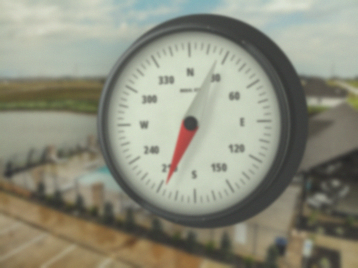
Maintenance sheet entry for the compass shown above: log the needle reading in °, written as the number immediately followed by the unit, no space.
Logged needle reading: 205°
